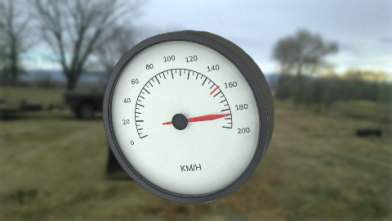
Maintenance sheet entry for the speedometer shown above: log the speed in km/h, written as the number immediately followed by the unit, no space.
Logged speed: 185km/h
